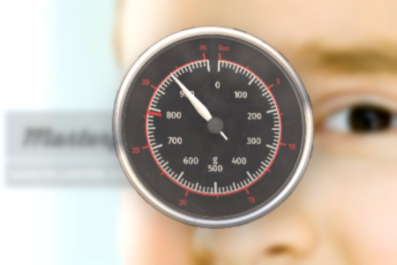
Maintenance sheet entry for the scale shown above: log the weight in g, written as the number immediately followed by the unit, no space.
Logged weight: 900g
